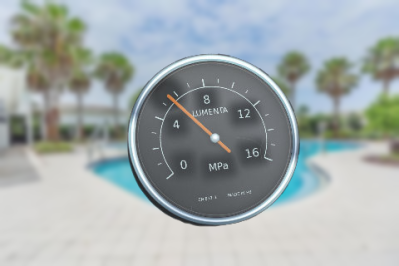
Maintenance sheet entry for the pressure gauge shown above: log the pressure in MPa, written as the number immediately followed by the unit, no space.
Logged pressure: 5.5MPa
